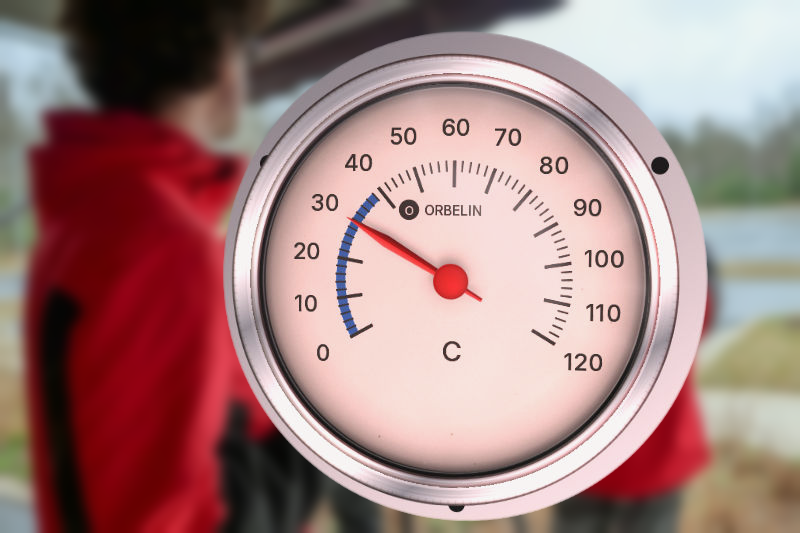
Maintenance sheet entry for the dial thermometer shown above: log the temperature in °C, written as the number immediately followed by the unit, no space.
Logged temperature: 30°C
